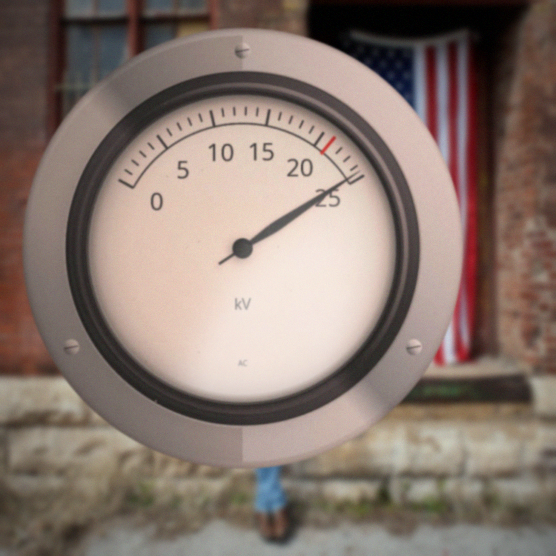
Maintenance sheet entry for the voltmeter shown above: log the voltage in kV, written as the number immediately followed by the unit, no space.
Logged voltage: 24.5kV
